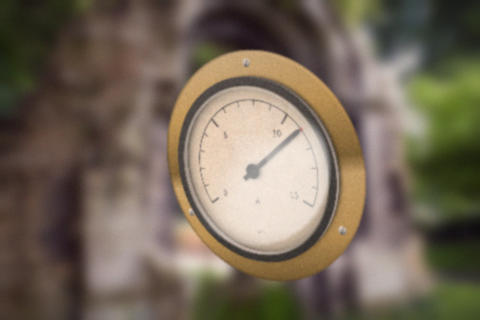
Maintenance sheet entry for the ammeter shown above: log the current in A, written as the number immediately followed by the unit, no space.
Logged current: 11A
